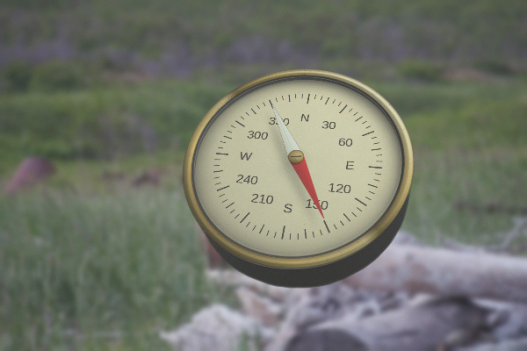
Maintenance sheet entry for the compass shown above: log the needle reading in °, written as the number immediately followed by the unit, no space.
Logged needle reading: 150°
